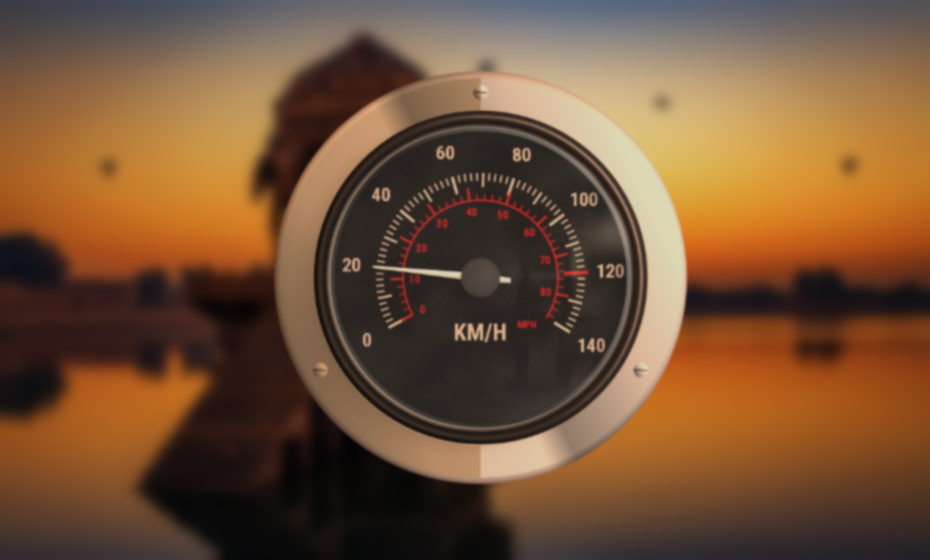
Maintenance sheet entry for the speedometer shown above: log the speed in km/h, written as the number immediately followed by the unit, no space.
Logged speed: 20km/h
